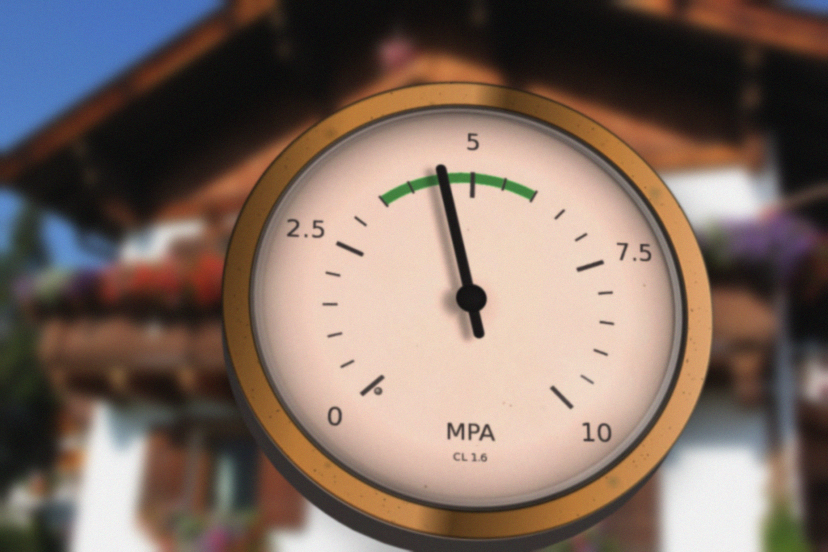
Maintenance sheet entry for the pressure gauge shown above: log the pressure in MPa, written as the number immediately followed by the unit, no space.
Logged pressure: 4.5MPa
